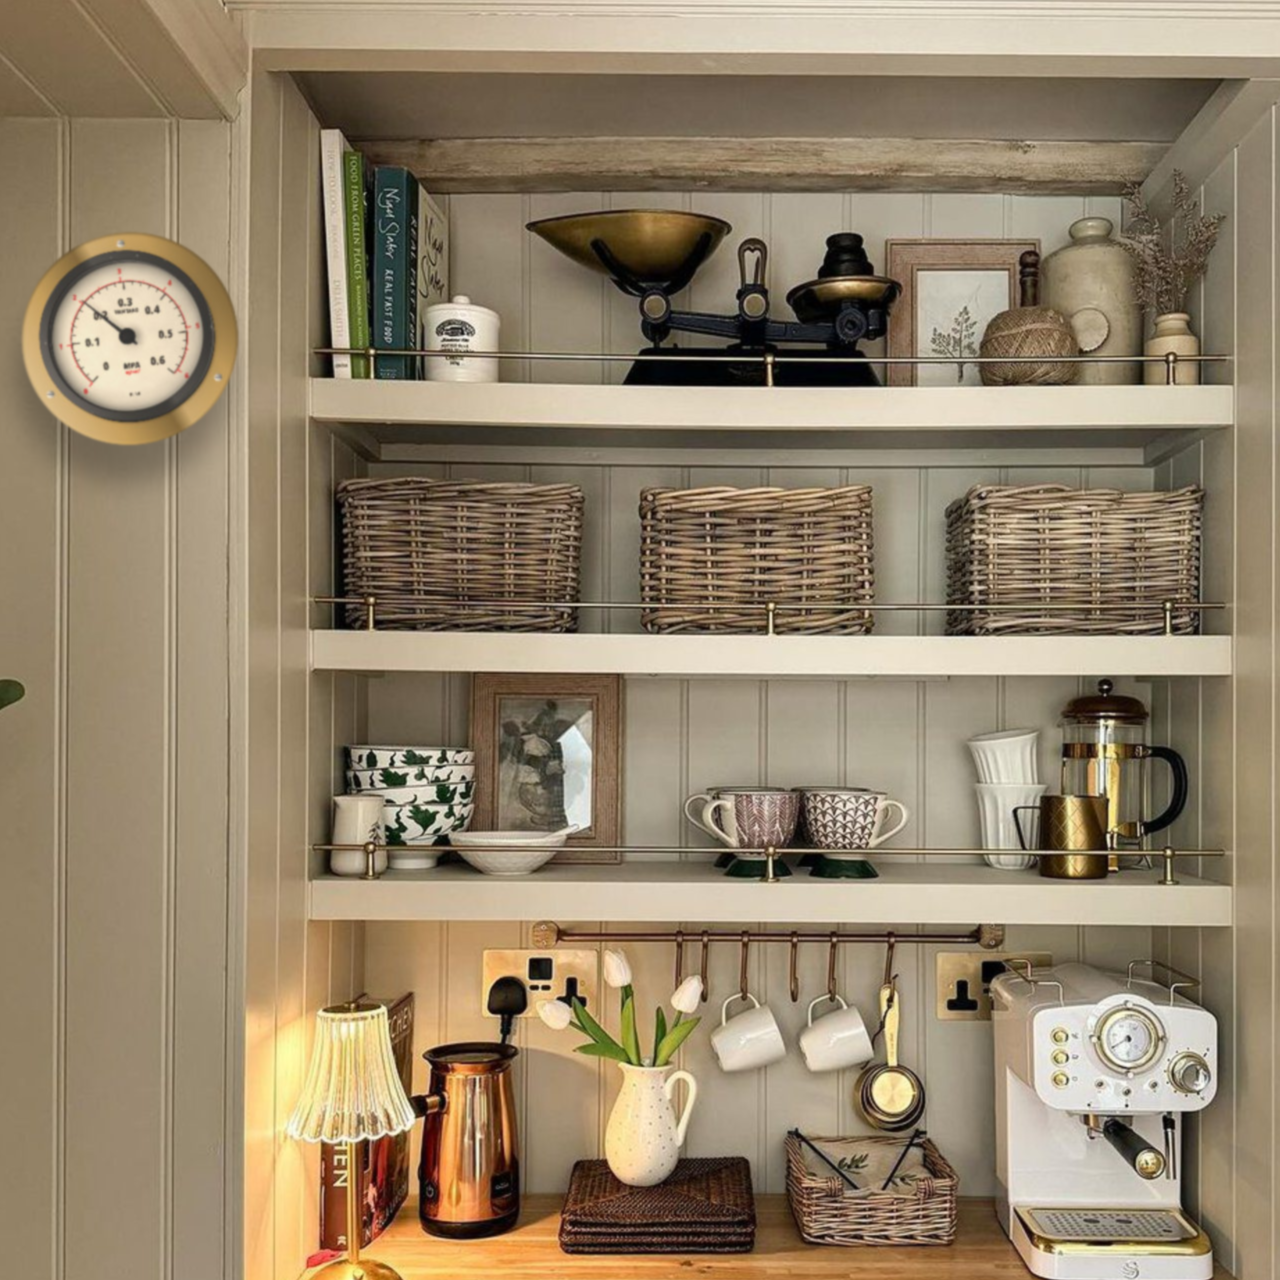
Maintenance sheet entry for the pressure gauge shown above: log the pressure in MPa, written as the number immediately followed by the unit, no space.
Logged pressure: 0.2MPa
